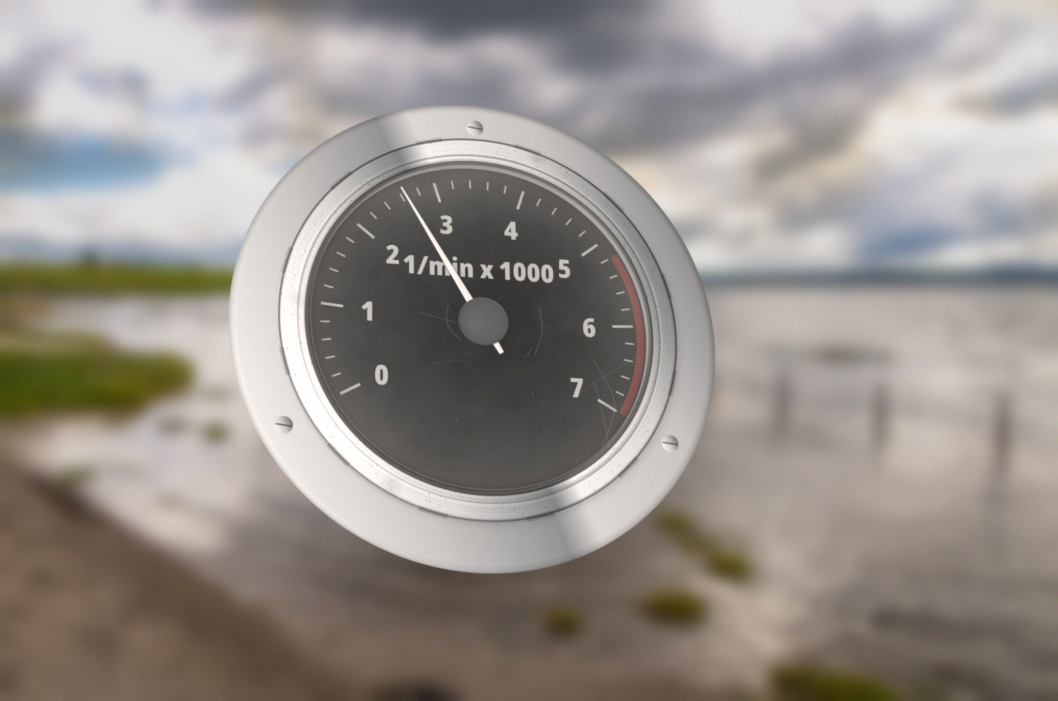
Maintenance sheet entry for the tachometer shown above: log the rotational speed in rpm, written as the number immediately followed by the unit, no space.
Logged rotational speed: 2600rpm
